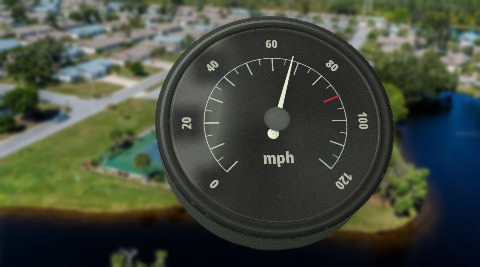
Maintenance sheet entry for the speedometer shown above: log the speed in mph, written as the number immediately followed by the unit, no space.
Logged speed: 67.5mph
